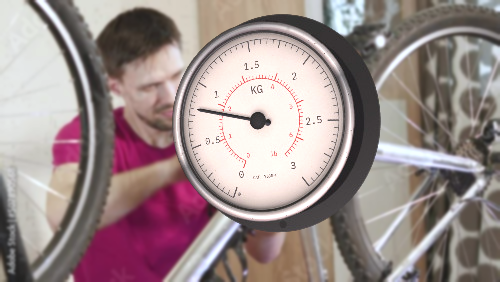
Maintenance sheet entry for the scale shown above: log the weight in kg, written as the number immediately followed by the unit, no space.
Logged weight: 0.8kg
